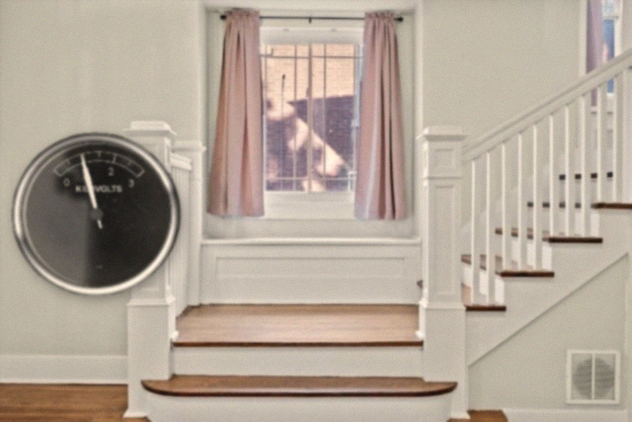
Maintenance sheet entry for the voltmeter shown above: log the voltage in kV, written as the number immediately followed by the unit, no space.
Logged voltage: 1kV
